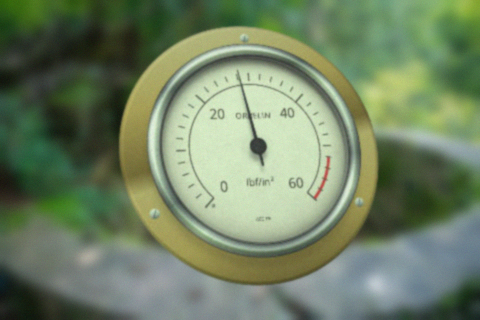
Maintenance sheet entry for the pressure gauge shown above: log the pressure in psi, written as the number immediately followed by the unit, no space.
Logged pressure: 28psi
